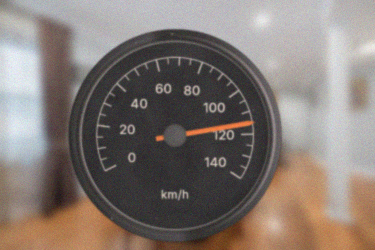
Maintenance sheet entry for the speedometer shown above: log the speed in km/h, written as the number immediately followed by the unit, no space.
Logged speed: 115km/h
